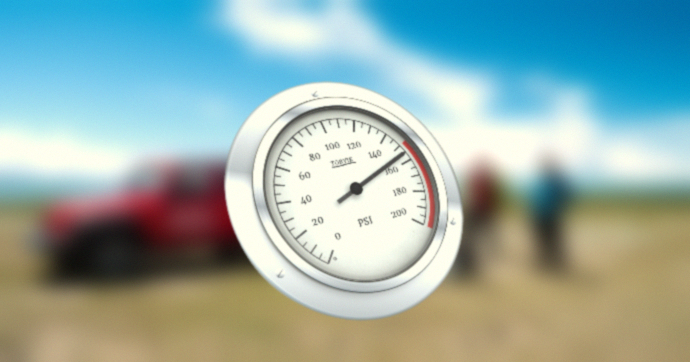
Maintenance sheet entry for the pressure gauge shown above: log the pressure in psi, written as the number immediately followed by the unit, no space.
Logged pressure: 155psi
